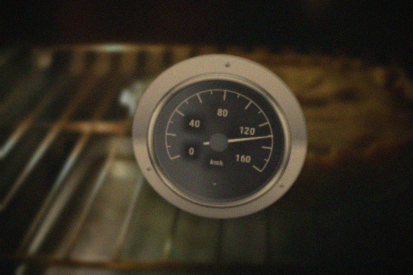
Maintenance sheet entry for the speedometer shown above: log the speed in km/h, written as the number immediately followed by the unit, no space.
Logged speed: 130km/h
